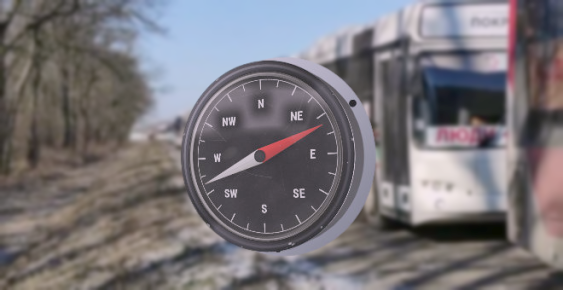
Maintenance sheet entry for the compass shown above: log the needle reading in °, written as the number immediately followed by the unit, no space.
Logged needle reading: 67.5°
